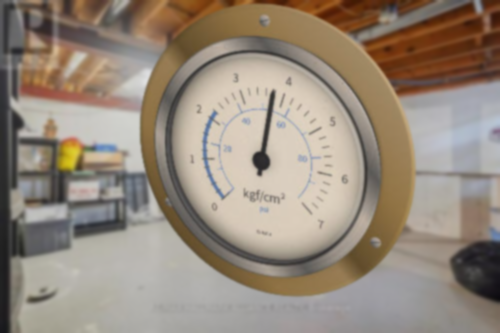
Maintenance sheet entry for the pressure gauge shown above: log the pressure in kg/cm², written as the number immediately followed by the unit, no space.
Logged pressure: 3.8kg/cm²
